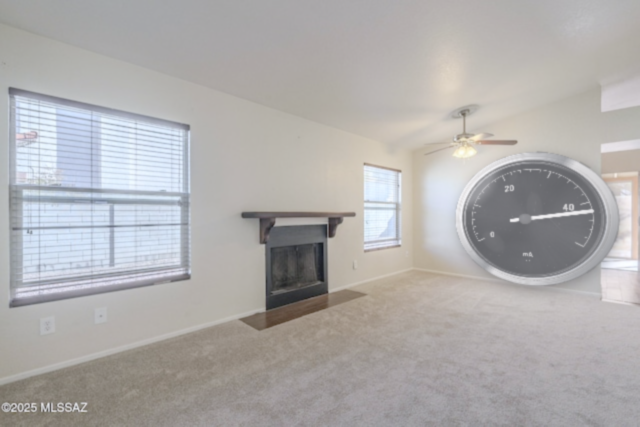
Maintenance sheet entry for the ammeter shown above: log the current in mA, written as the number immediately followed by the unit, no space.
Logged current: 42mA
